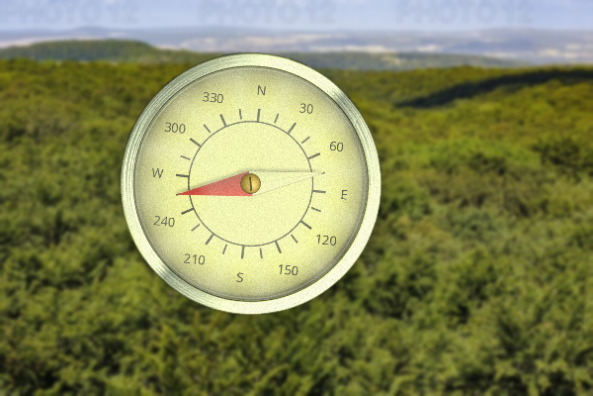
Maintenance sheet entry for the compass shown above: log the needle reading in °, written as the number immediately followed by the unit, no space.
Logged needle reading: 255°
